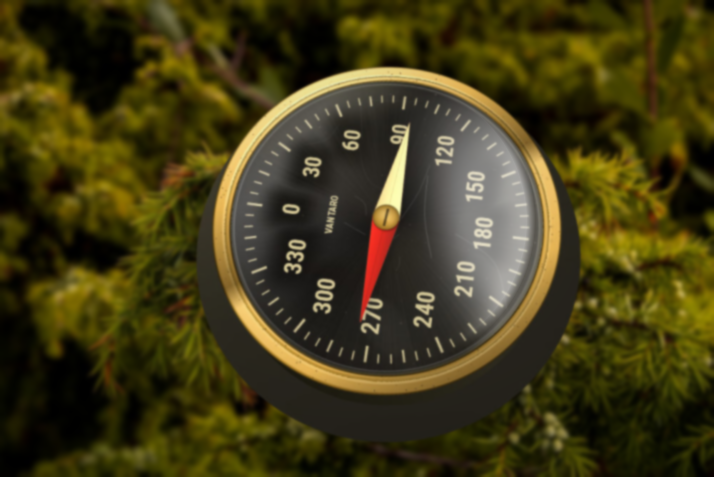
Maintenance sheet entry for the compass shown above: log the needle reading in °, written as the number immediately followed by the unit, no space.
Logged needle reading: 275°
